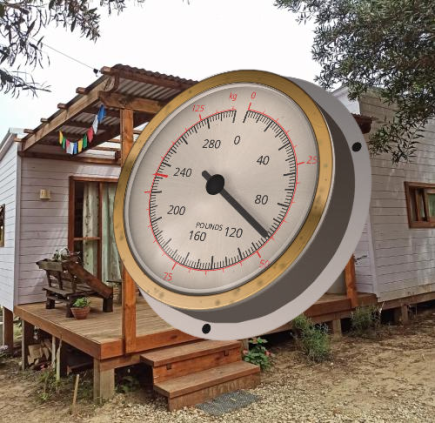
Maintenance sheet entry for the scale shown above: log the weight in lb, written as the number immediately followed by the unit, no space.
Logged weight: 100lb
